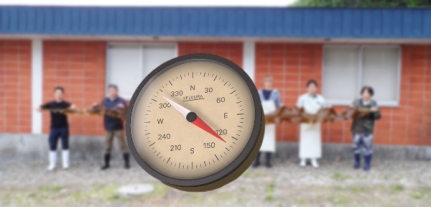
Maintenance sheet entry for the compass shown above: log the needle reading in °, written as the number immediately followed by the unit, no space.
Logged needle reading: 130°
